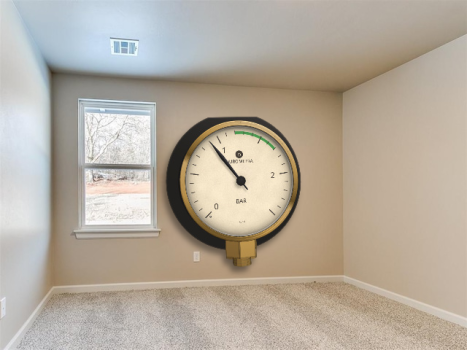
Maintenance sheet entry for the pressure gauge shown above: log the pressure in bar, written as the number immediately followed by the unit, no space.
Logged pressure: 0.9bar
